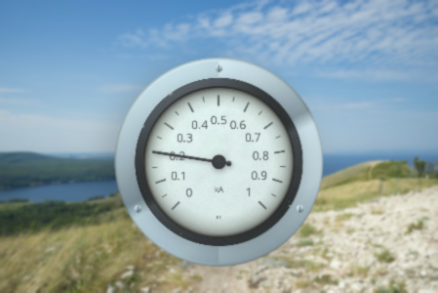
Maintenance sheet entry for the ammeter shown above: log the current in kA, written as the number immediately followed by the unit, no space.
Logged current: 0.2kA
